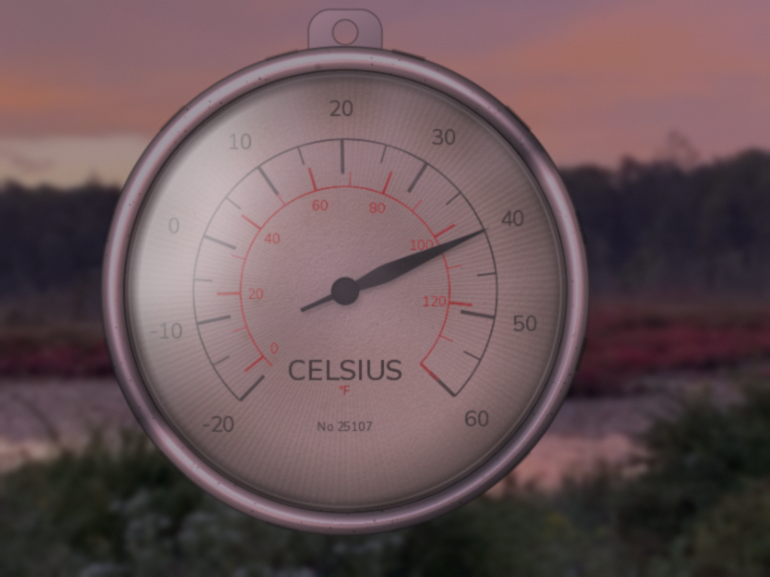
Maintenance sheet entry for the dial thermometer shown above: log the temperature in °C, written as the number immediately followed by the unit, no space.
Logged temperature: 40°C
